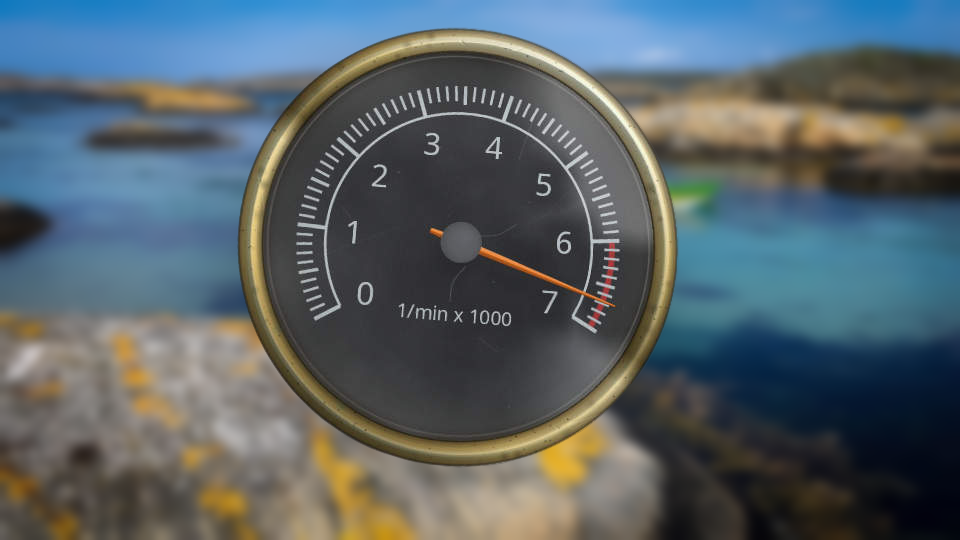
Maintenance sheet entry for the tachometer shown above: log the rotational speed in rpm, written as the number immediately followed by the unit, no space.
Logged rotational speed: 6700rpm
